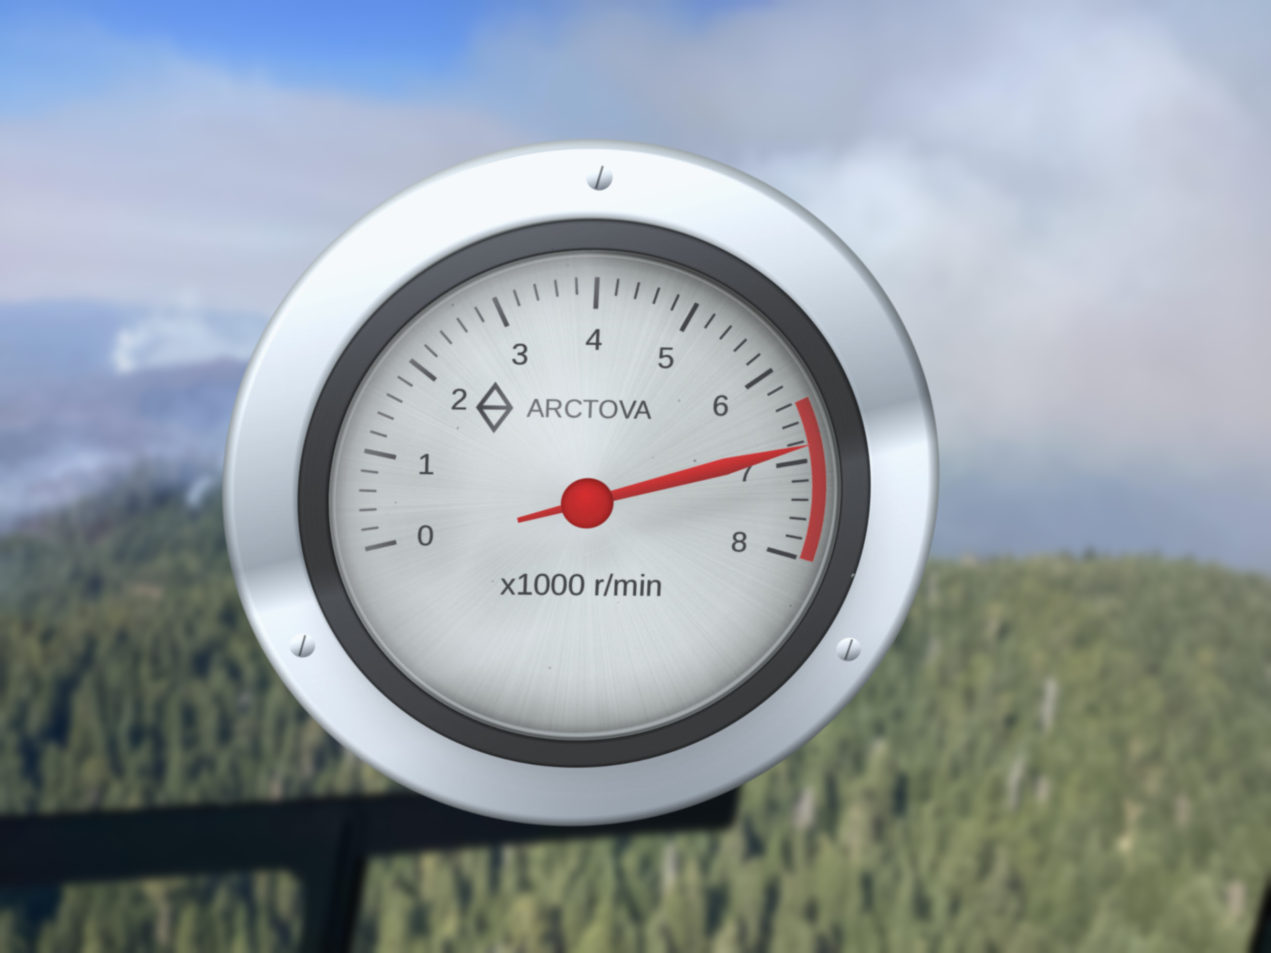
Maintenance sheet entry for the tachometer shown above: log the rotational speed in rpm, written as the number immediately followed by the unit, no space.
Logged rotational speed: 6800rpm
